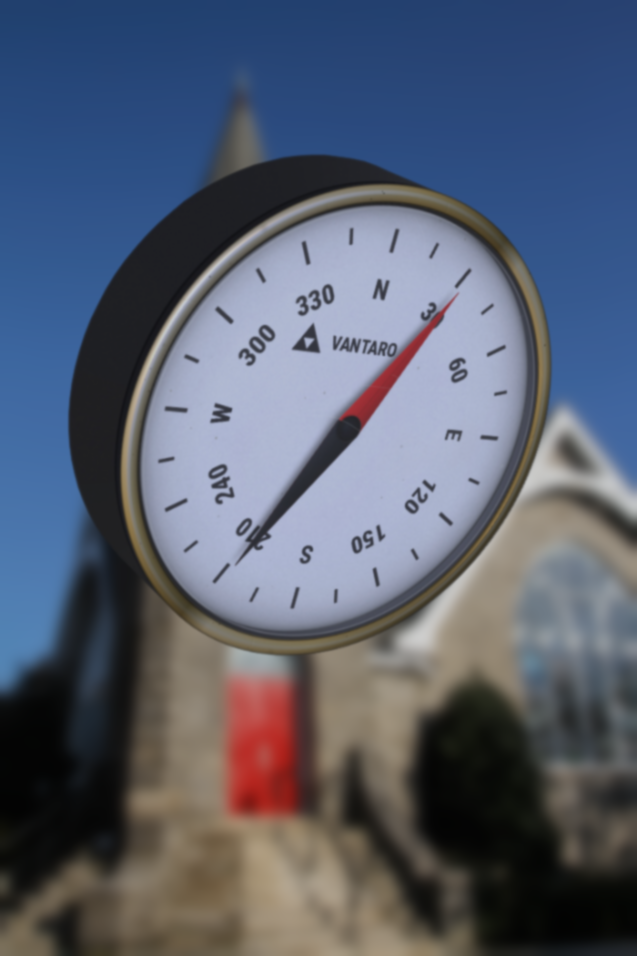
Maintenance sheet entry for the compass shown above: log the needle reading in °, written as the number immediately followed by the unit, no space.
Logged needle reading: 30°
